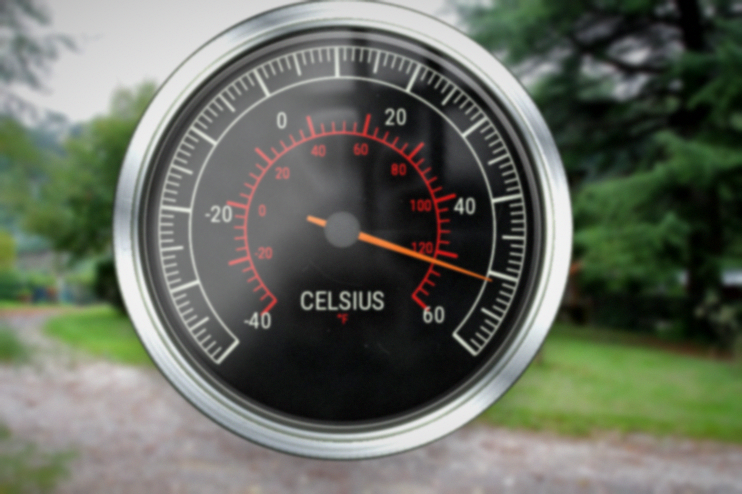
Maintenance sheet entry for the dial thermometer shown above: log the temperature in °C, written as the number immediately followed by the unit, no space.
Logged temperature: 51°C
